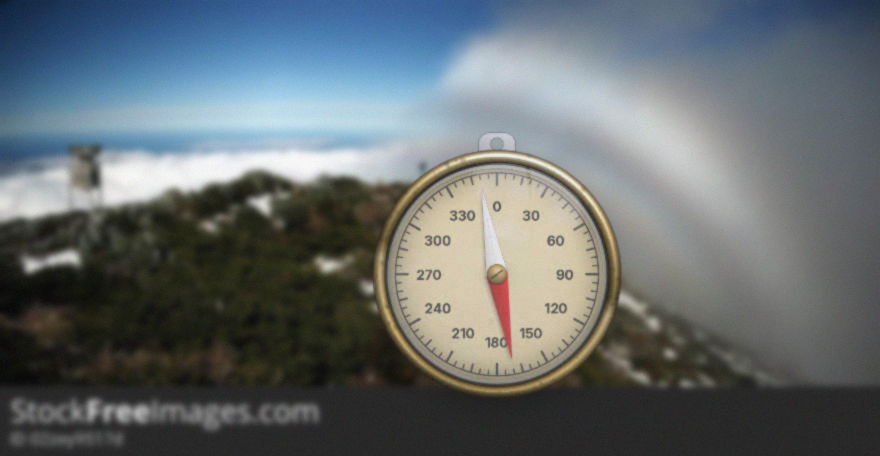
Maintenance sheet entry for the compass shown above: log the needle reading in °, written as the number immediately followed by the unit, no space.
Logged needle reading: 170°
